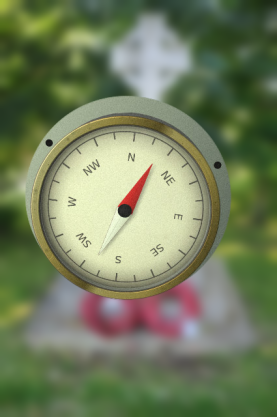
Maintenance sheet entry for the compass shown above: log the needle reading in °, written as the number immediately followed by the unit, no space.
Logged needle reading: 22.5°
